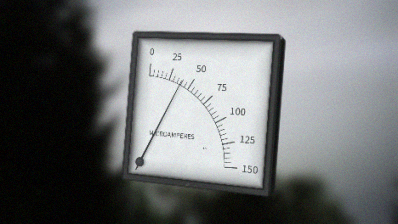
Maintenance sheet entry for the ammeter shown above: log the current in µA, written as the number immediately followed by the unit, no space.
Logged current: 40µA
